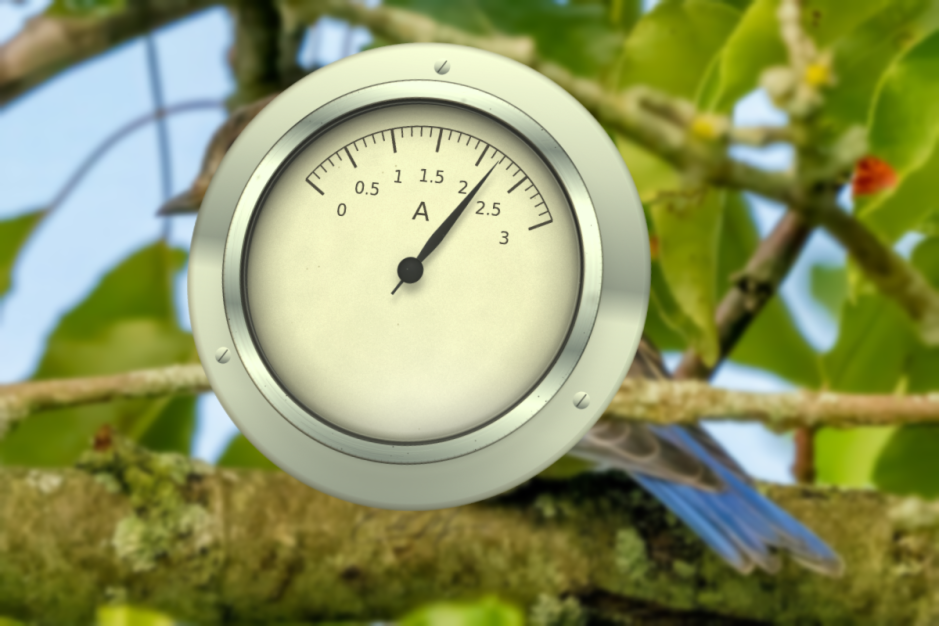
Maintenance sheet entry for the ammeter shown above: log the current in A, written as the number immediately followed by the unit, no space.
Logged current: 2.2A
